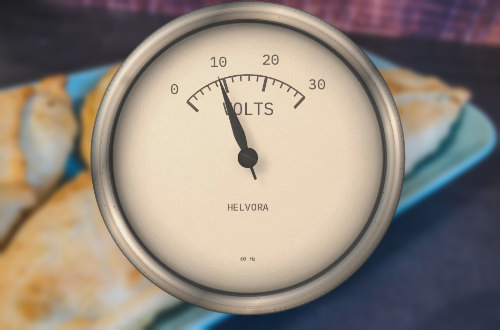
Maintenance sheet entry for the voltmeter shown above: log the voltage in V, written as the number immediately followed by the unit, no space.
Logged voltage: 9V
